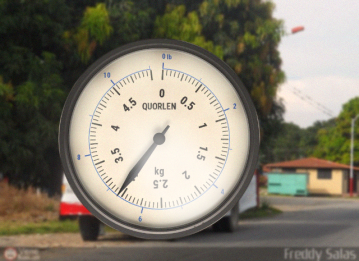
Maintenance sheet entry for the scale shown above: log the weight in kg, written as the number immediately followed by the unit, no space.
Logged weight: 3.05kg
